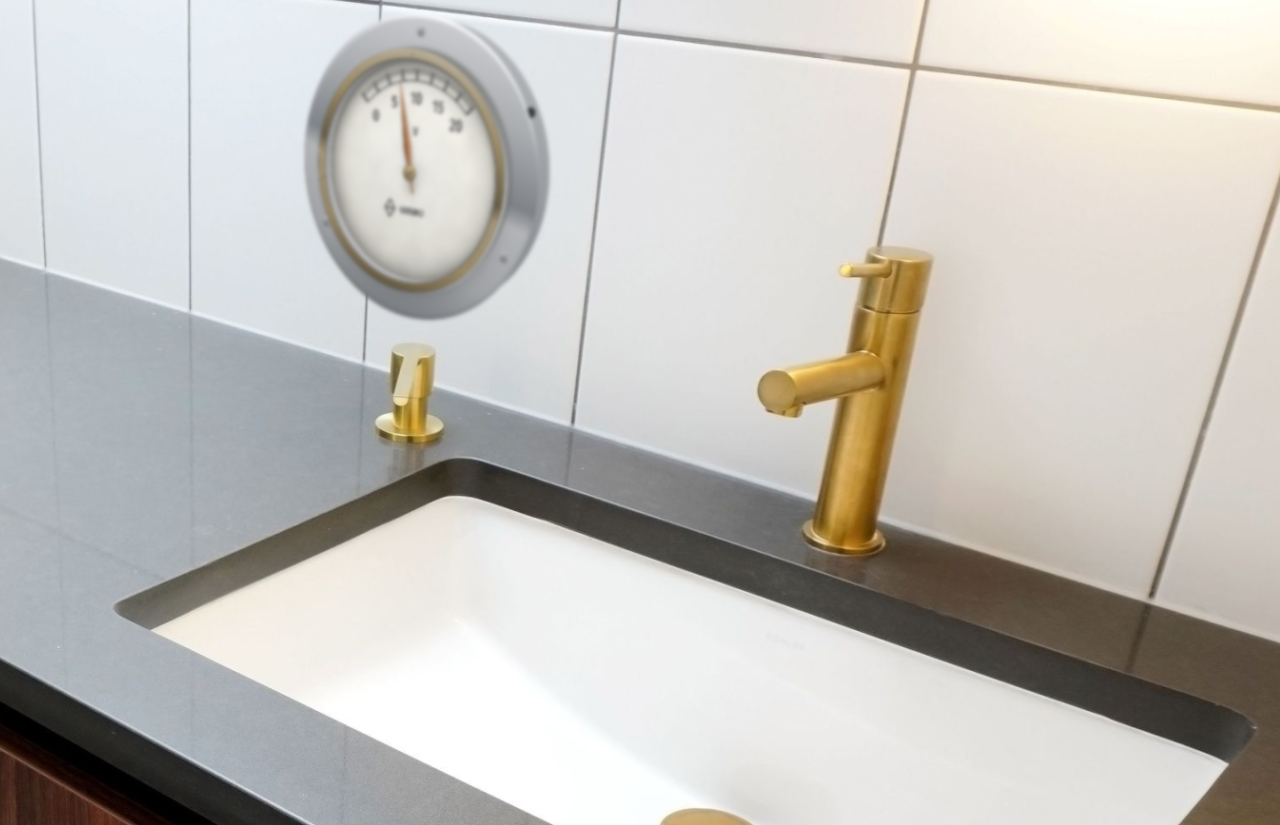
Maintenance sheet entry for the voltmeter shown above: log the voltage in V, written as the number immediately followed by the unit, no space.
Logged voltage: 7.5V
